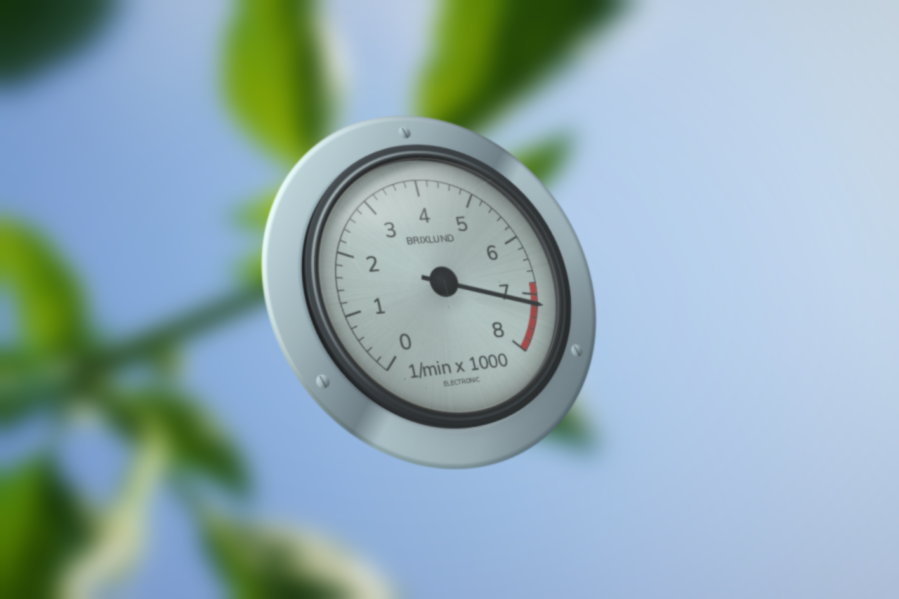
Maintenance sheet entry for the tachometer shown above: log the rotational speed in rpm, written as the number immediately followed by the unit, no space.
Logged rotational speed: 7200rpm
